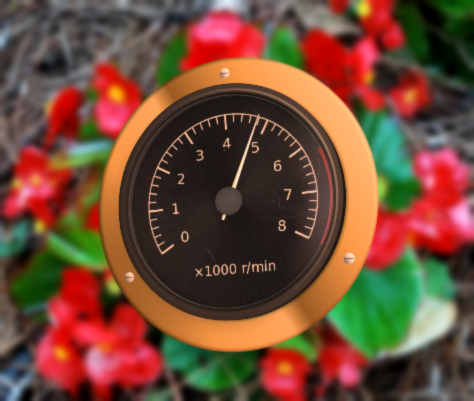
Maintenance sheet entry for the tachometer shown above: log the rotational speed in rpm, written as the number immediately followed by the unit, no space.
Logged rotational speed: 4800rpm
